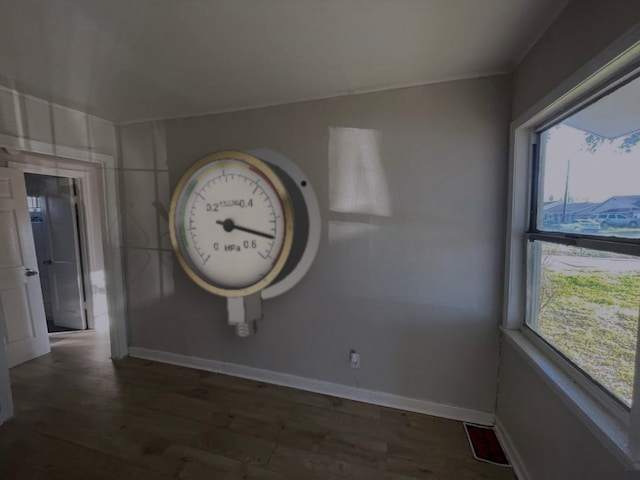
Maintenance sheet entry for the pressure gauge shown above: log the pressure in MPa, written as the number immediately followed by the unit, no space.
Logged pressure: 0.54MPa
